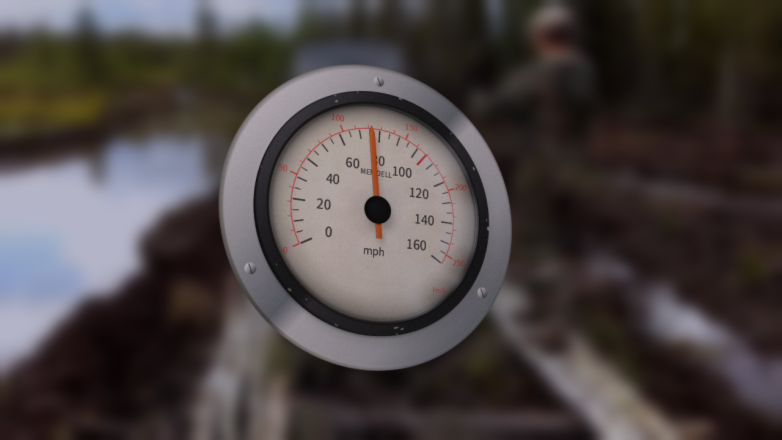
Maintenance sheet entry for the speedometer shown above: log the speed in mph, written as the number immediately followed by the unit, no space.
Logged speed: 75mph
